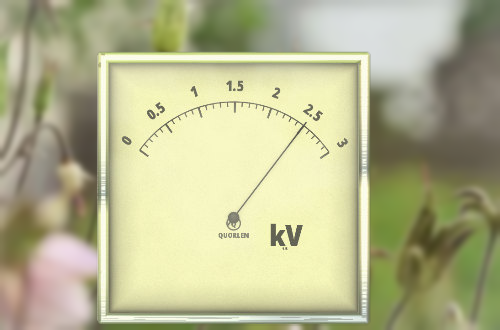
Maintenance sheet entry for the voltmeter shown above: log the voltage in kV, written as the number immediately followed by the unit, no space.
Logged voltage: 2.5kV
